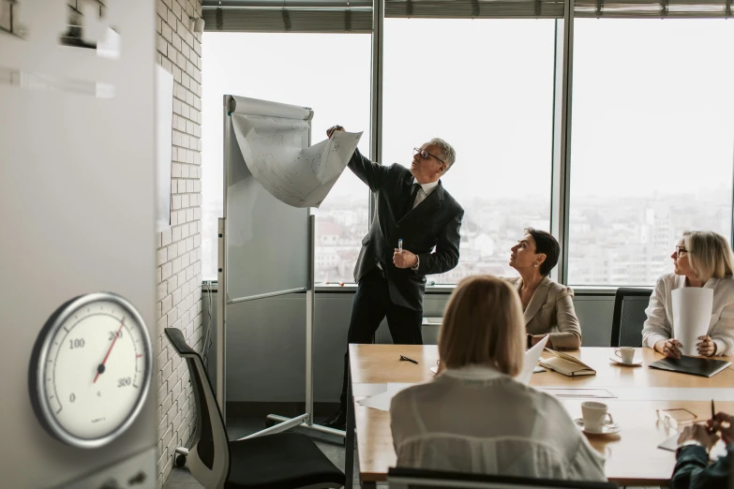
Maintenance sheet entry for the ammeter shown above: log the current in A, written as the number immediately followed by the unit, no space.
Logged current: 200A
